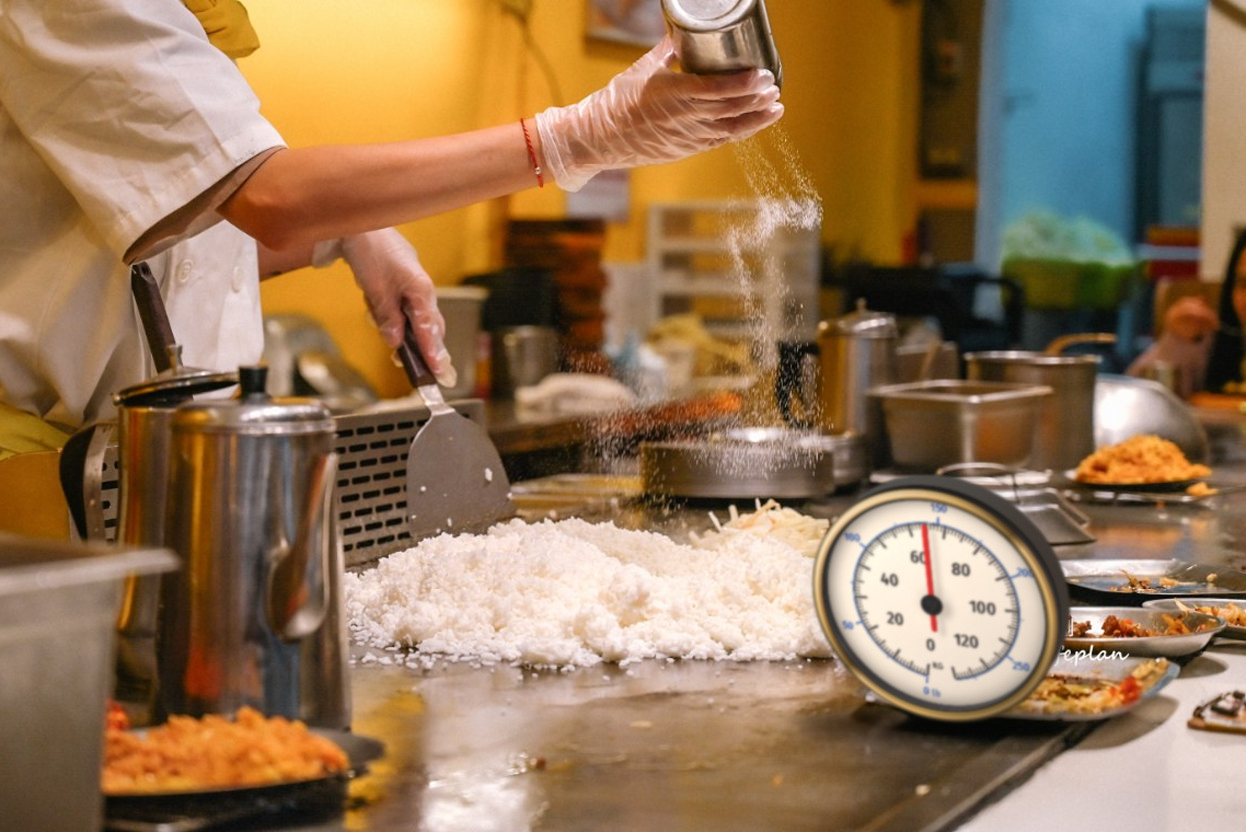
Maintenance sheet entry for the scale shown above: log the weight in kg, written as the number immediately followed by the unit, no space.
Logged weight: 65kg
